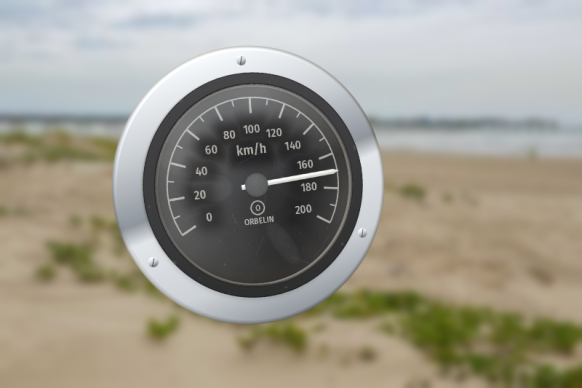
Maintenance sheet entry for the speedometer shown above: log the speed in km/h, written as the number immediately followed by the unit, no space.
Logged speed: 170km/h
